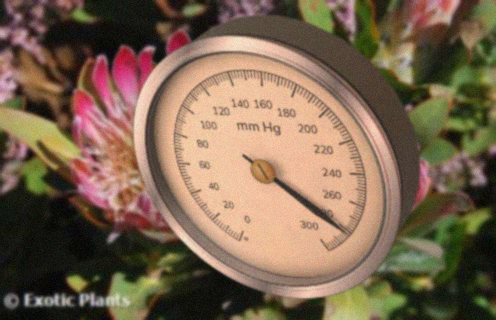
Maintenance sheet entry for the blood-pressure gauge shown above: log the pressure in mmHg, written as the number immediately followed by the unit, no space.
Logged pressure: 280mmHg
